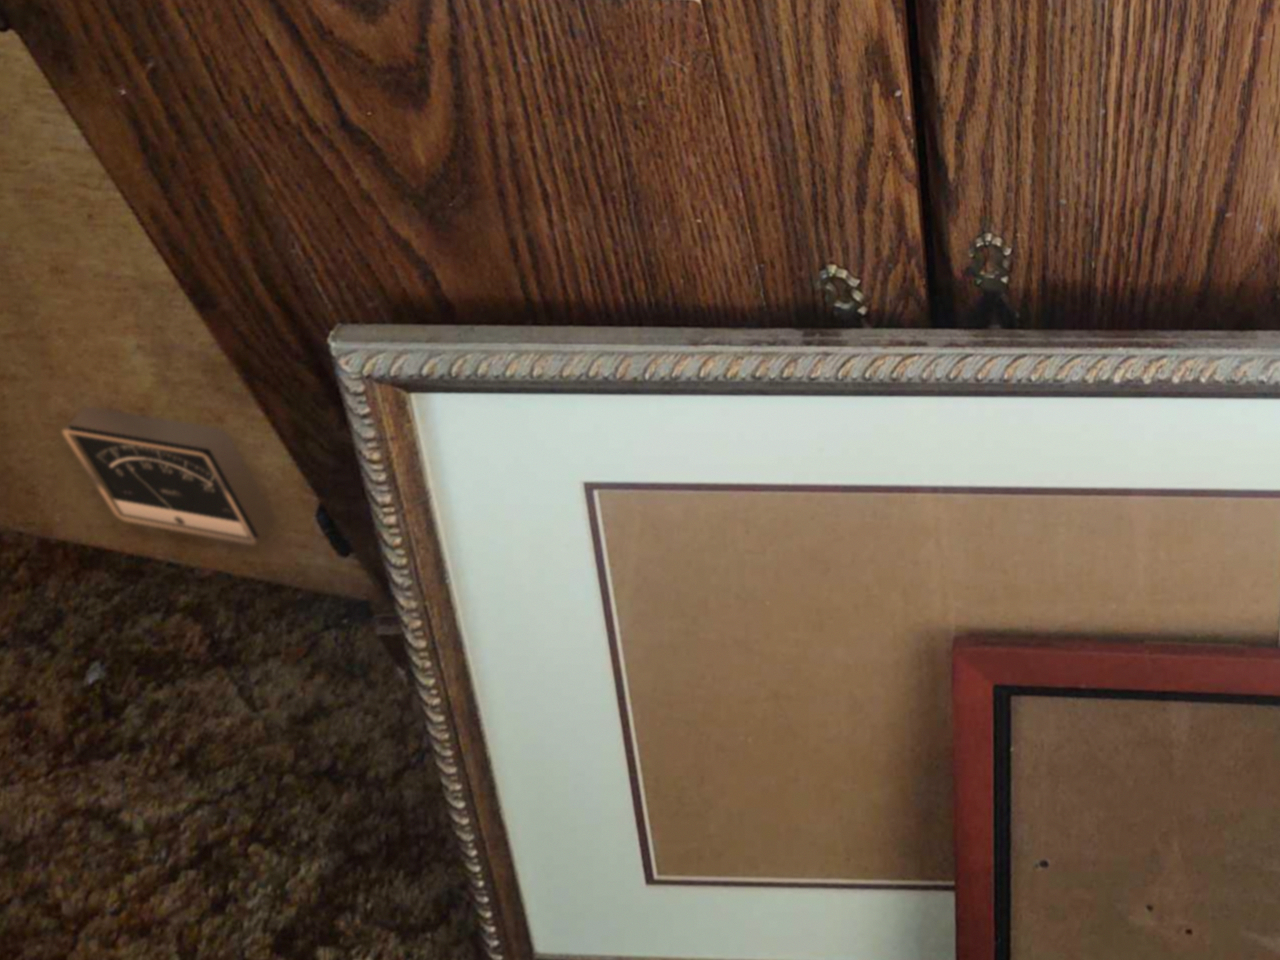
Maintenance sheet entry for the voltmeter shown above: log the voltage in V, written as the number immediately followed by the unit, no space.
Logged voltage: 5V
